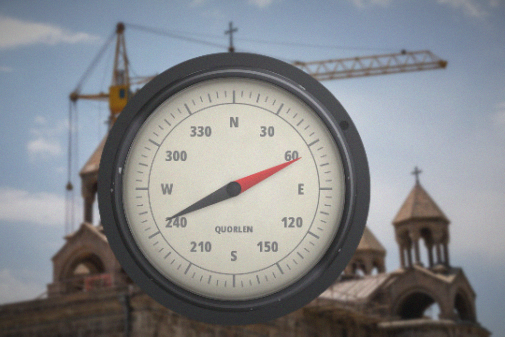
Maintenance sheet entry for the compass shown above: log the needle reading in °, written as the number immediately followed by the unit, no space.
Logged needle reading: 65°
